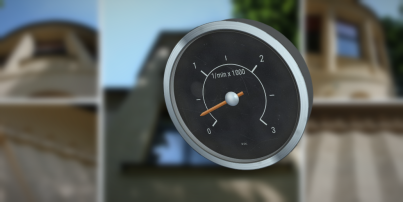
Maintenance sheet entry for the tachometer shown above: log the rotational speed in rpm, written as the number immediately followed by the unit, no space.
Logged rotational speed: 250rpm
